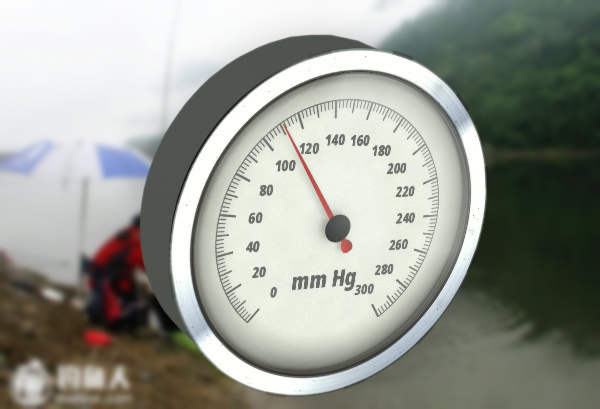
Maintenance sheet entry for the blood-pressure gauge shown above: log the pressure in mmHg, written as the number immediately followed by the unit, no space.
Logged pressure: 110mmHg
